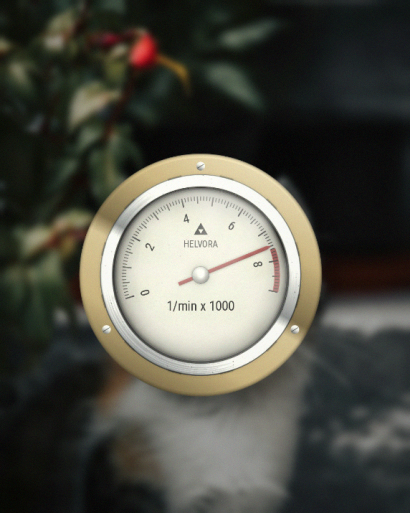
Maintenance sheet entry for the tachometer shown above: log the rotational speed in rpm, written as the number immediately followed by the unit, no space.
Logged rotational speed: 7500rpm
